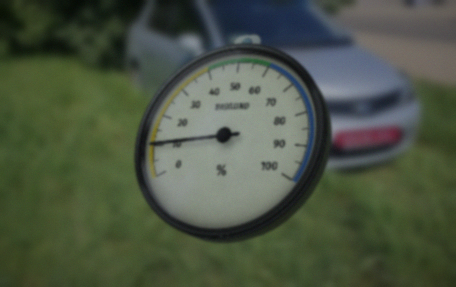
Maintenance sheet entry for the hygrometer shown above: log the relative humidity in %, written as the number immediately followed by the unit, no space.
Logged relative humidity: 10%
